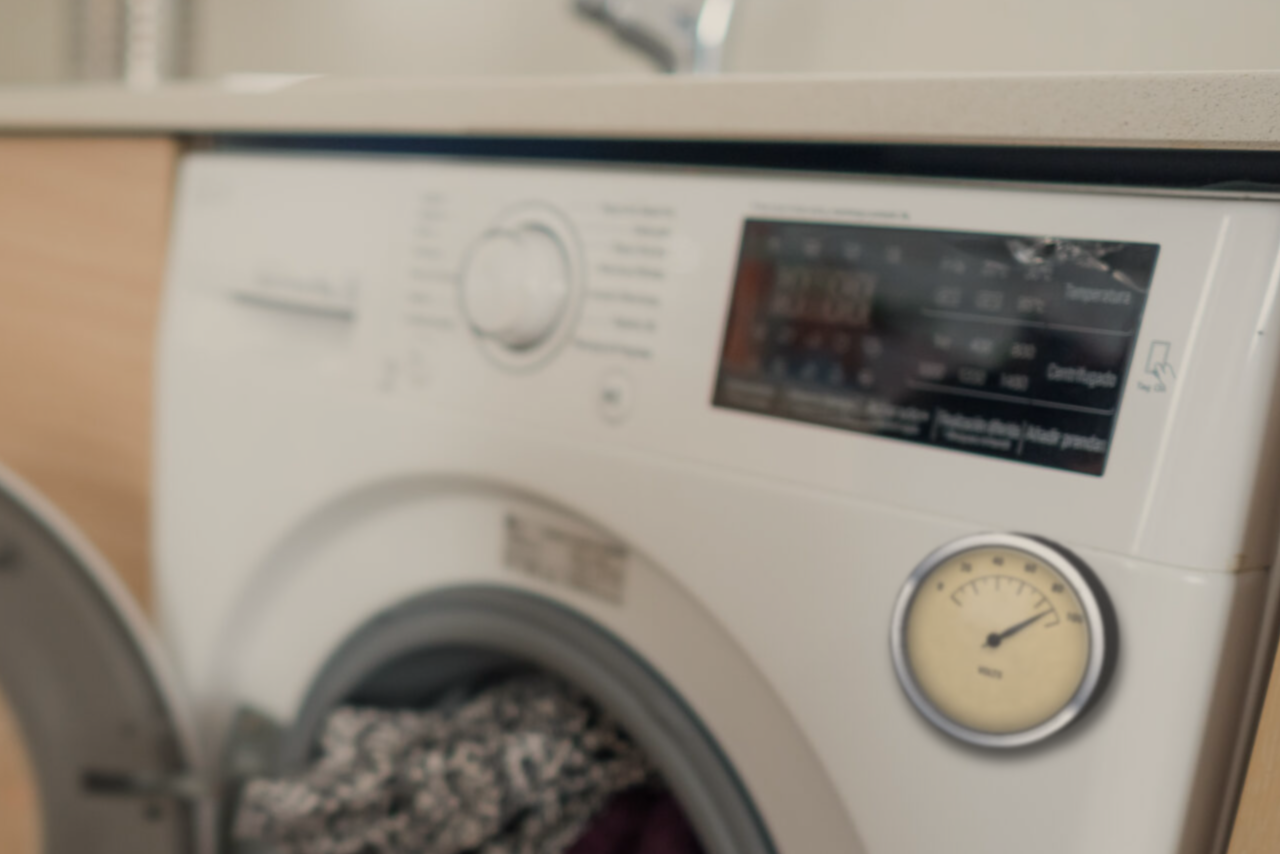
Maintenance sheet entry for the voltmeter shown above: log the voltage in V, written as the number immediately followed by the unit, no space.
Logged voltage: 90V
